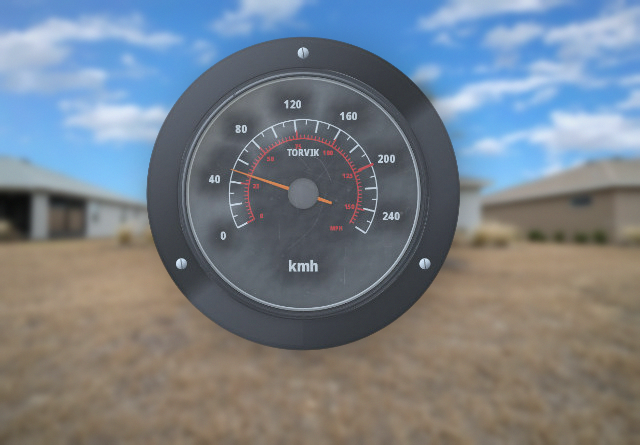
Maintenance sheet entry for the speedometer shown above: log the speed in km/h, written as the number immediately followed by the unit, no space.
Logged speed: 50km/h
